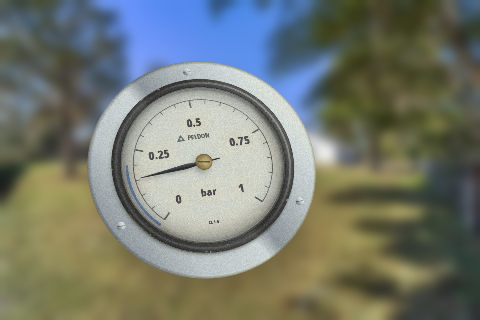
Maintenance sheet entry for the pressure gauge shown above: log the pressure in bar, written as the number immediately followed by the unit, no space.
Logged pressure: 0.15bar
